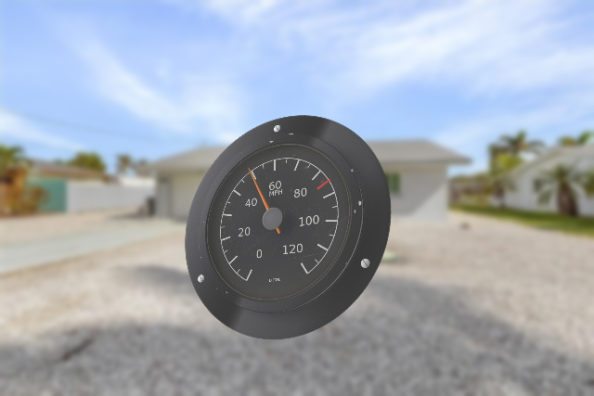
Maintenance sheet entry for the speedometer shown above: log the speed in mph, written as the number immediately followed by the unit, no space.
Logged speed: 50mph
